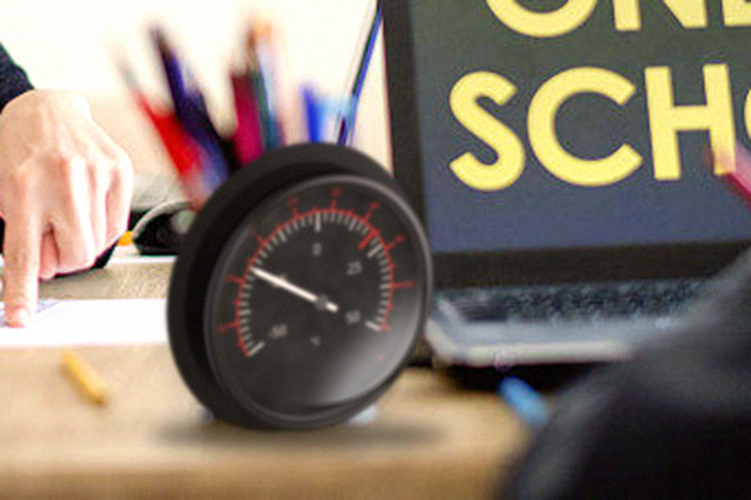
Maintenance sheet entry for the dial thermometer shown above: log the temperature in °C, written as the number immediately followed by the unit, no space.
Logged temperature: -25°C
